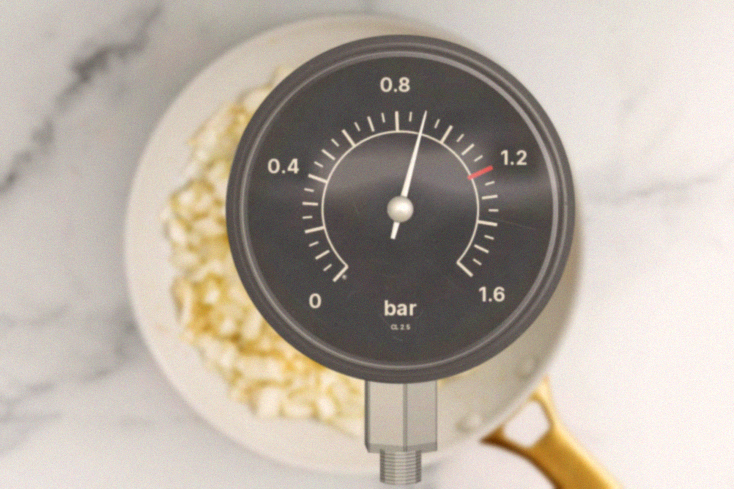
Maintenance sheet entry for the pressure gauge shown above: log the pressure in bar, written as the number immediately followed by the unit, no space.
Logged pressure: 0.9bar
